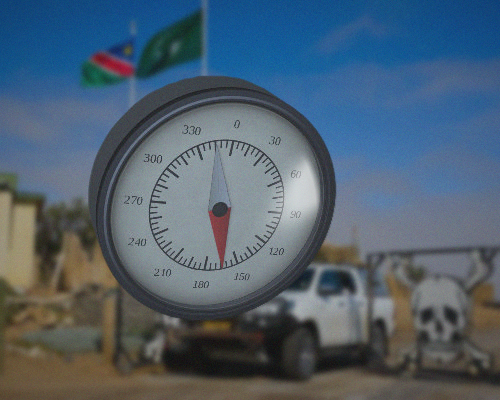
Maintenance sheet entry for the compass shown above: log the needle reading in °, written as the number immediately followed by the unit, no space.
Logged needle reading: 165°
